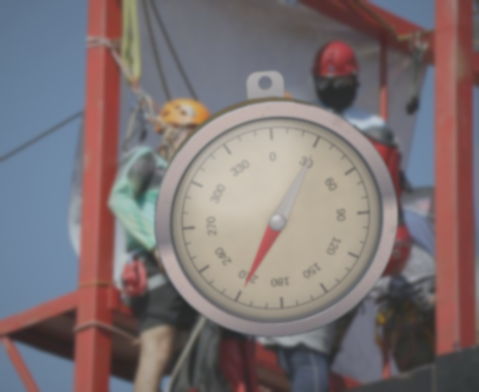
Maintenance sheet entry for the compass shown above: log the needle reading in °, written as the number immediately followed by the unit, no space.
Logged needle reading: 210°
